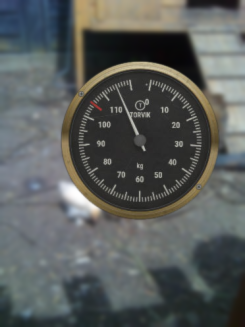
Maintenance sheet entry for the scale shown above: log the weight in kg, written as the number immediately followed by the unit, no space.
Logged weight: 115kg
